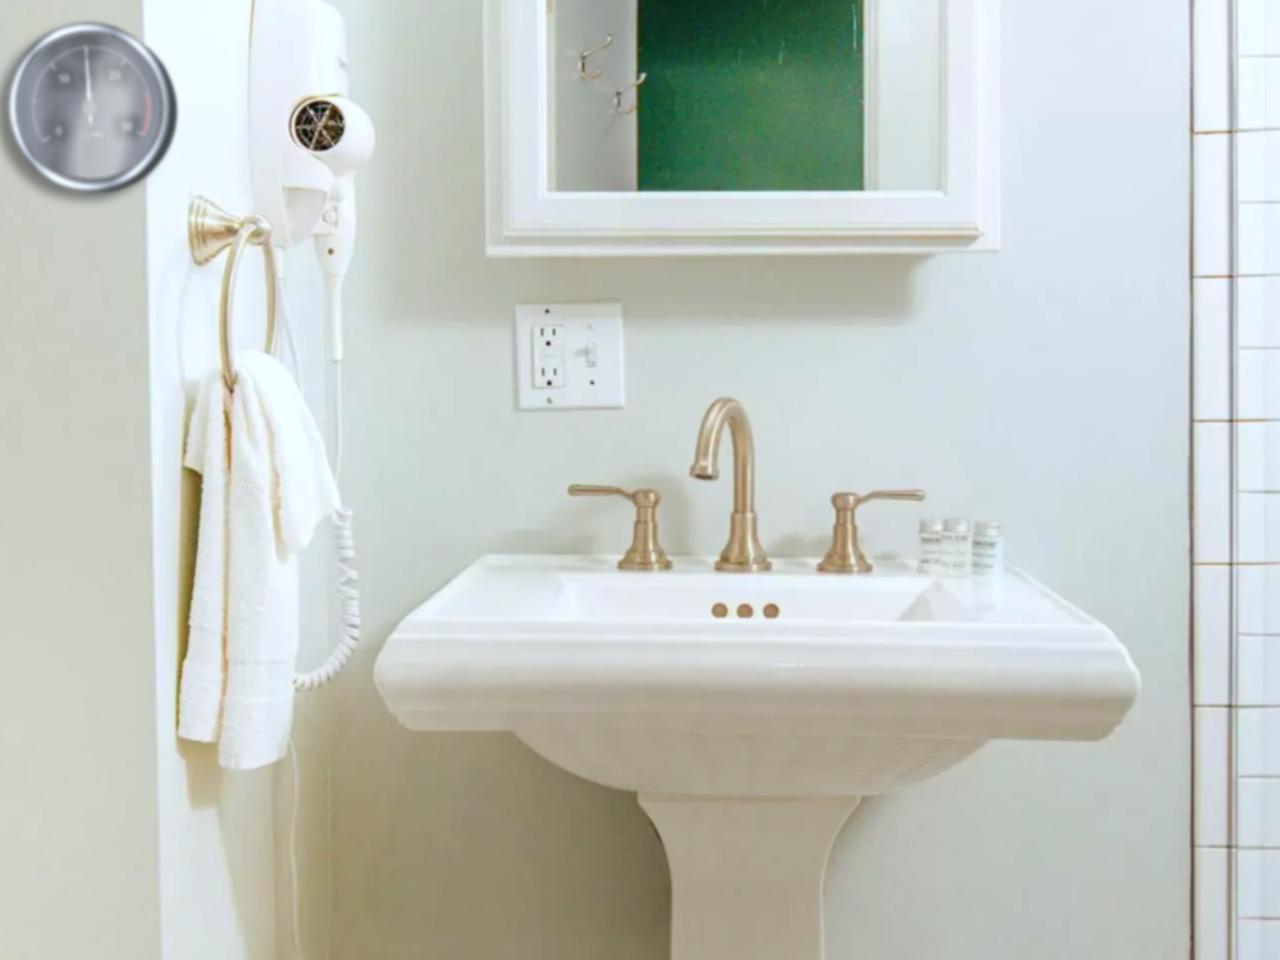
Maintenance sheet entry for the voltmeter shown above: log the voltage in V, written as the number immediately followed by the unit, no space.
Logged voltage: 15V
